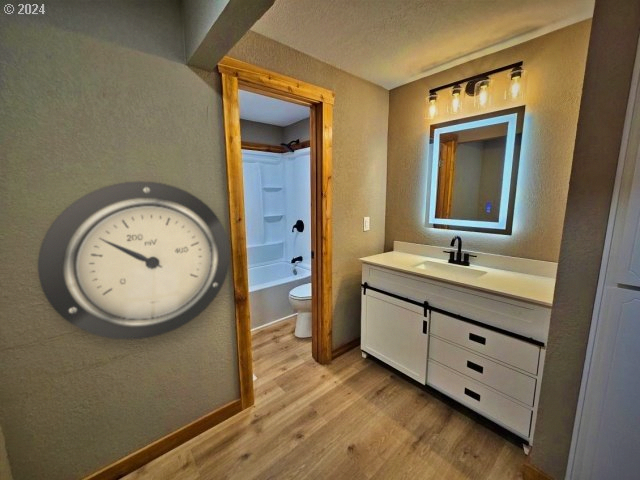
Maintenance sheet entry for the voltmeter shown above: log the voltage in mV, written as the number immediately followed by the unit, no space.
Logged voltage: 140mV
